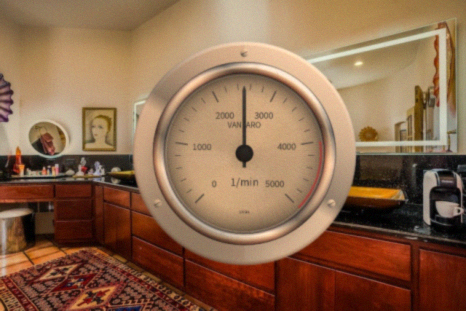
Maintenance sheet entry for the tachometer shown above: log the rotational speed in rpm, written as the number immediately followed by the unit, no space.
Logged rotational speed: 2500rpm
